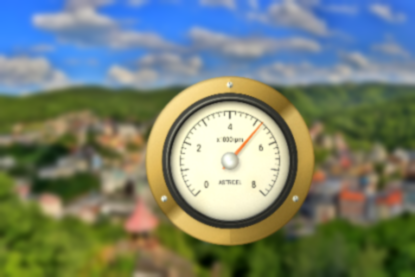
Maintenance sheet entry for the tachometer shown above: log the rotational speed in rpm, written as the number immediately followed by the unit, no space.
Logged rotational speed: 5200rpm
